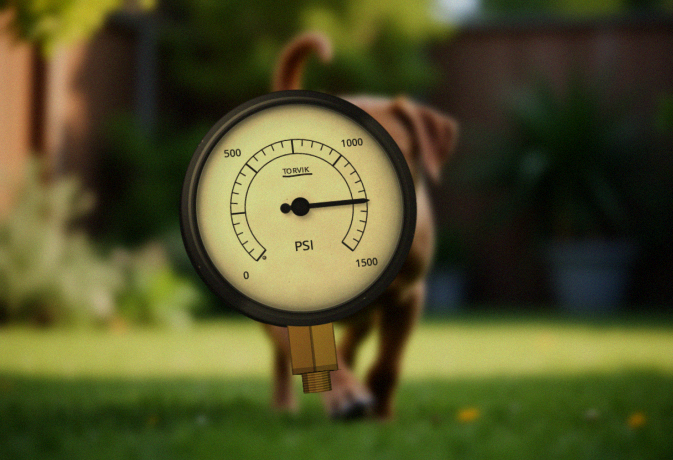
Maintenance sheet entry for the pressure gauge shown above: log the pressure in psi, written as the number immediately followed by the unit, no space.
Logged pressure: 1250psi
